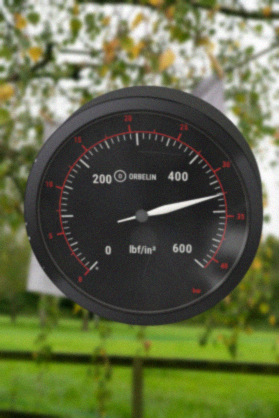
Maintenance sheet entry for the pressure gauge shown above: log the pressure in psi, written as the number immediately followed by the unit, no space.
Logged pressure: 470psi
